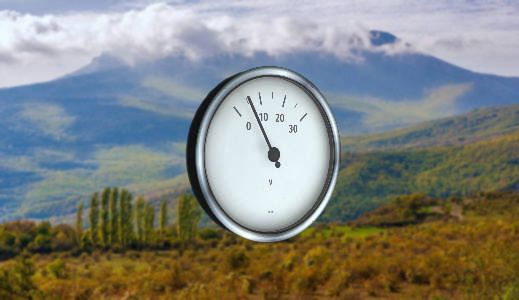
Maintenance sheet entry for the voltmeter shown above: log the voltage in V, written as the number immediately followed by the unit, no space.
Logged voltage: 5V
